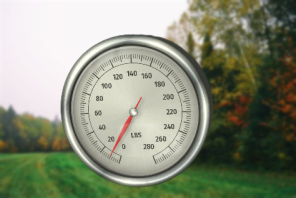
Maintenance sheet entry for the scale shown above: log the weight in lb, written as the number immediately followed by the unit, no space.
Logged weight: 10lb
